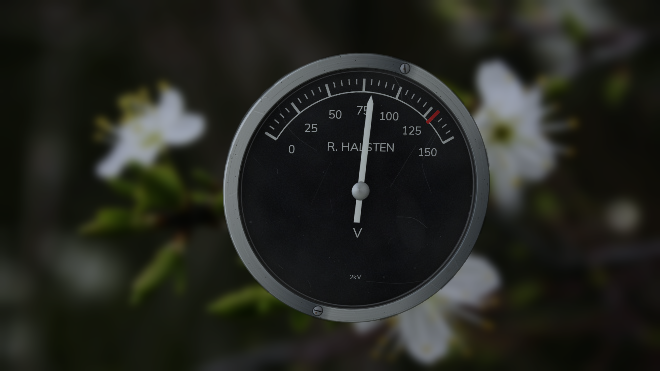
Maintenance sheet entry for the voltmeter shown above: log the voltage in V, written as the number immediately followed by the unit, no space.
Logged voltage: 80V
